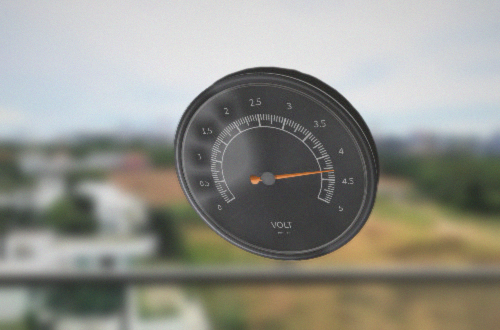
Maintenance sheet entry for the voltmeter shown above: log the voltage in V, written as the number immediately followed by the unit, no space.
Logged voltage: 4.25V
